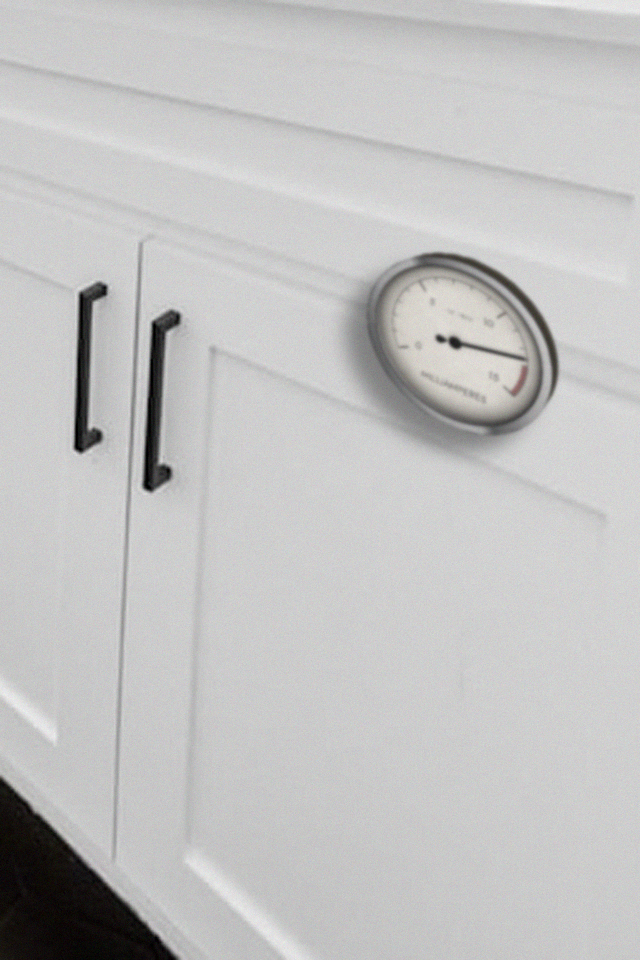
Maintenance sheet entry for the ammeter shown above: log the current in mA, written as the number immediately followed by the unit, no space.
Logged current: 12.5mA
